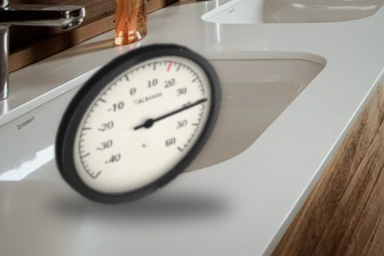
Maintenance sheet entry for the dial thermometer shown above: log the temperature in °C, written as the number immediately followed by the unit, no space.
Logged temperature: 40°C
